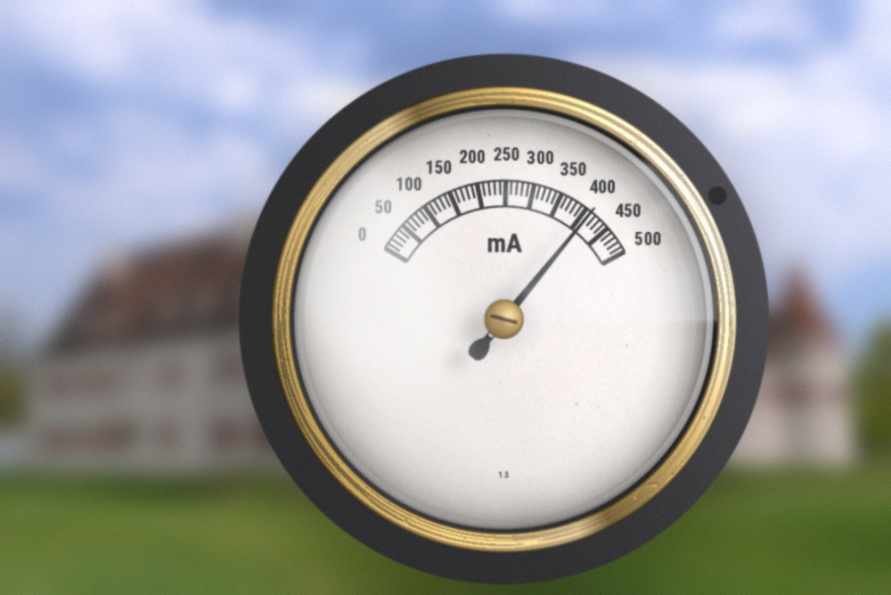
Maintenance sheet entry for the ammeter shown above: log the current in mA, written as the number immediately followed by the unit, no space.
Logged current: 410mA
